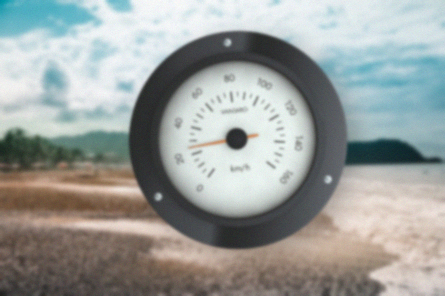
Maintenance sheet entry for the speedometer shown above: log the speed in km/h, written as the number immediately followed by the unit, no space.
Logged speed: 25km/h
